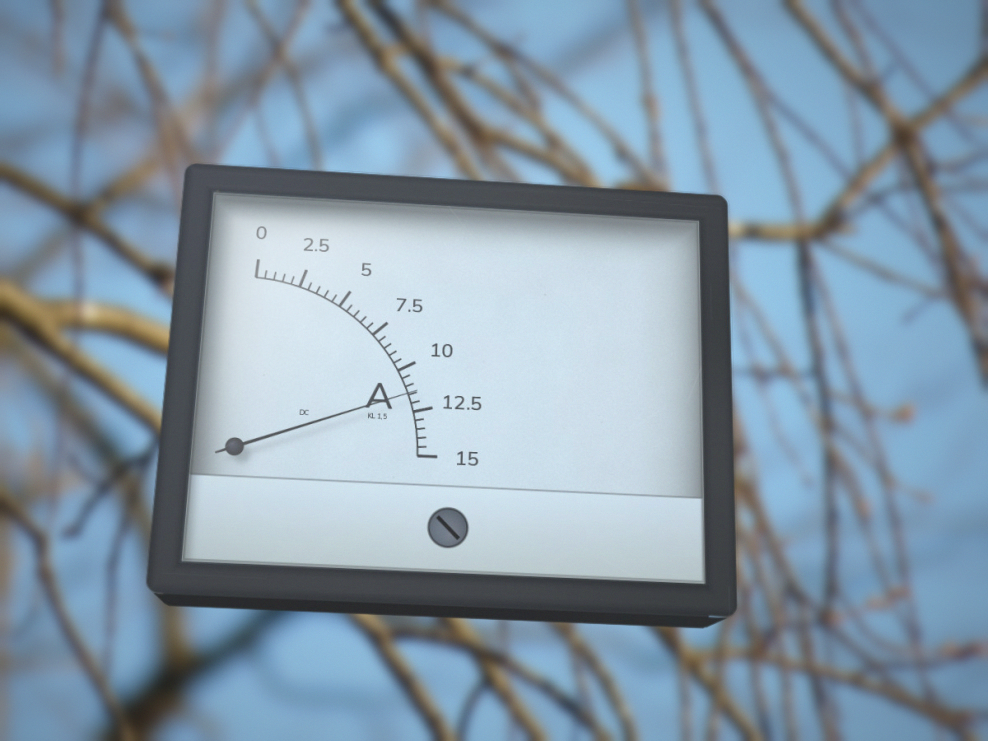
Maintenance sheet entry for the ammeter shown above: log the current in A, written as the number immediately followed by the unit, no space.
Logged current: 11.5A
